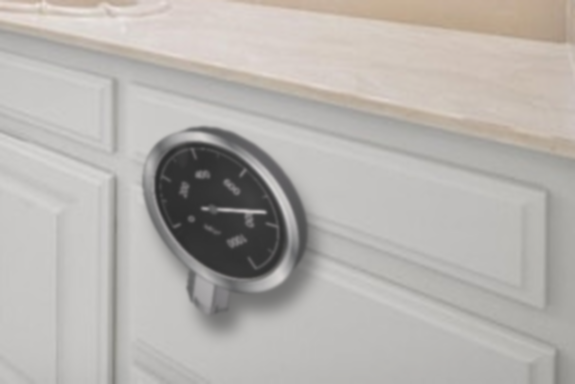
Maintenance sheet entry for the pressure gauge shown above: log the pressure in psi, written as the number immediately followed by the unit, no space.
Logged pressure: 750psi
